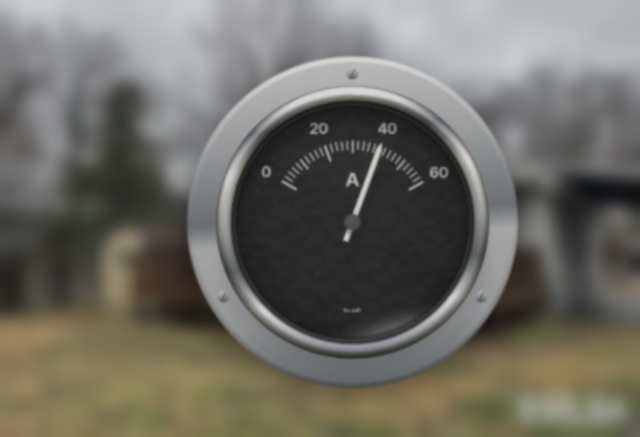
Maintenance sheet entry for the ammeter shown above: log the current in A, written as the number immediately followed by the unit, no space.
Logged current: 40A
